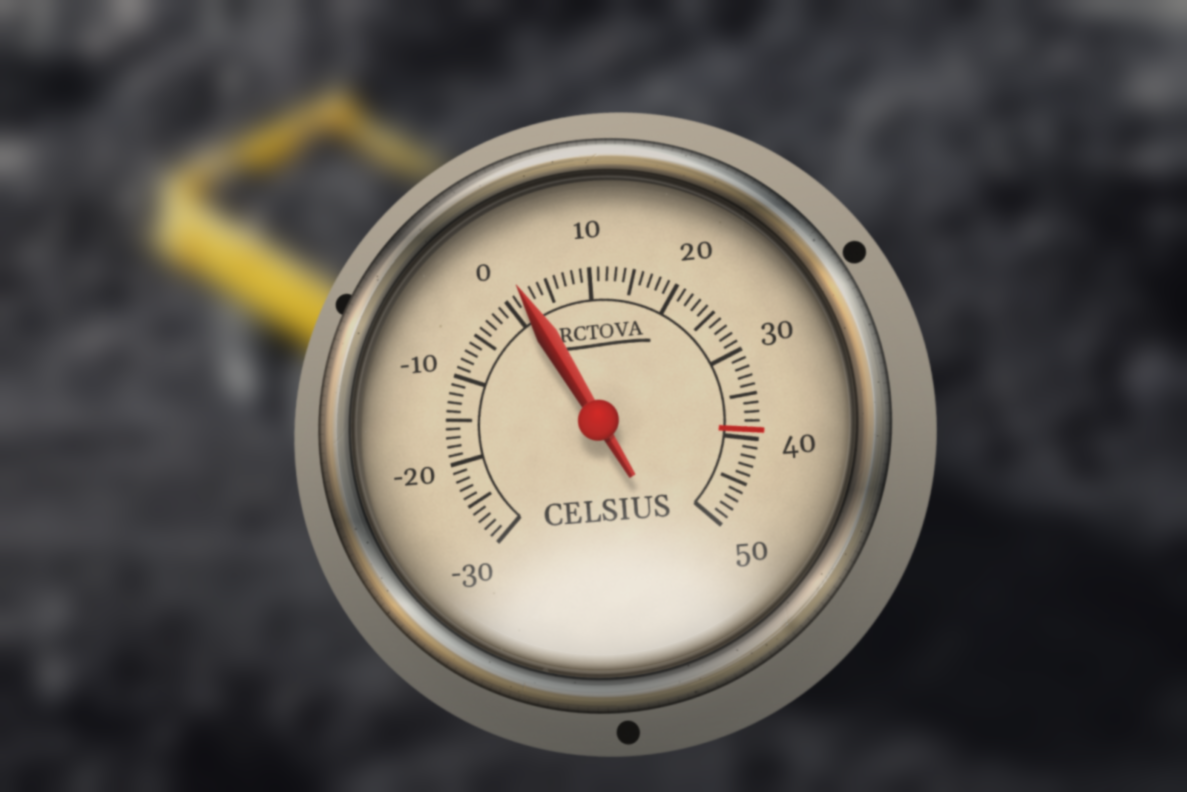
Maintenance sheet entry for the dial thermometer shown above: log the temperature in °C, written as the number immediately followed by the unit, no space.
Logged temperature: 2°C
